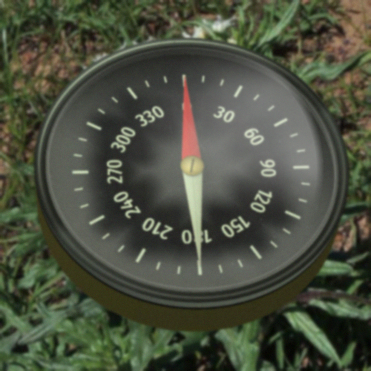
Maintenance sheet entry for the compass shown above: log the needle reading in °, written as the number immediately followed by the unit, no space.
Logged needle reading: 0°
